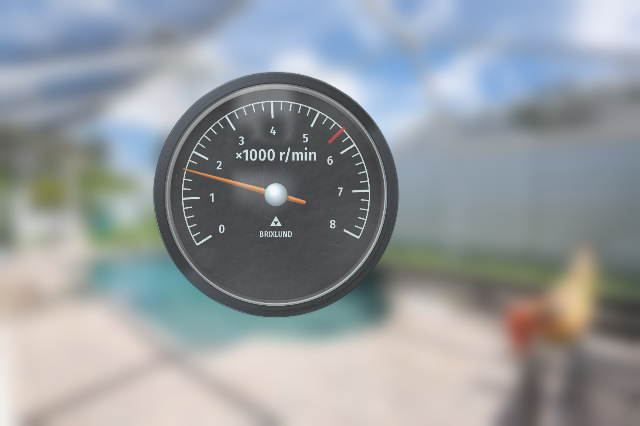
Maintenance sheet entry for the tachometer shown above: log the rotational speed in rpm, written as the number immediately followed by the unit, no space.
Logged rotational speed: 1600rpm
